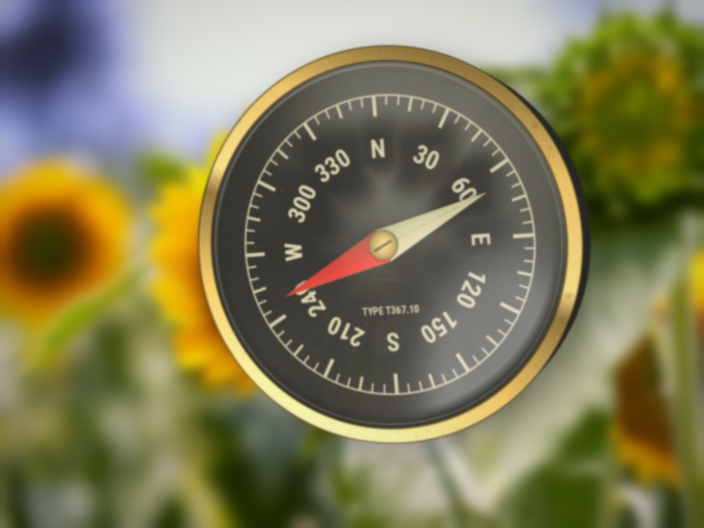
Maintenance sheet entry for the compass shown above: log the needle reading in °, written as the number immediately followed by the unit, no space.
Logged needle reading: 247.5°
